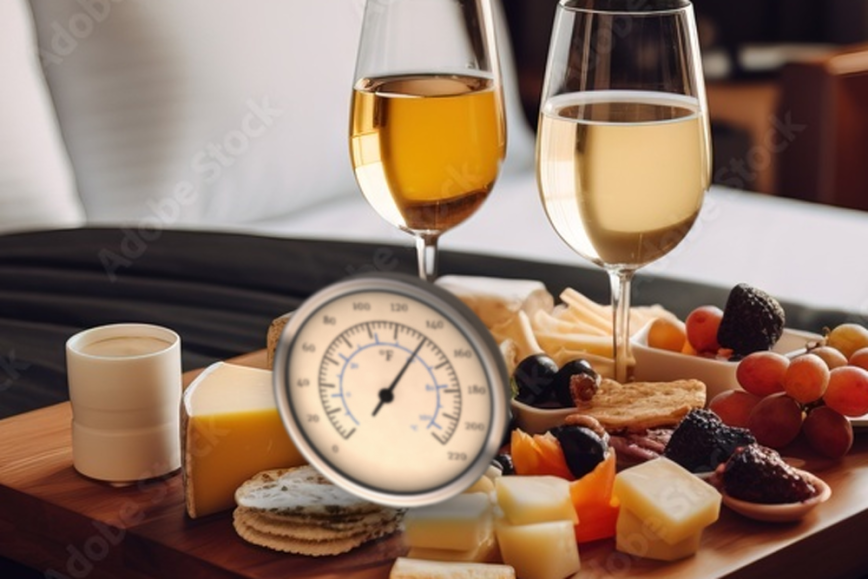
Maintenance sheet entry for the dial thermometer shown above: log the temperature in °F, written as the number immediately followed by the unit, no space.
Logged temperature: 140°F
